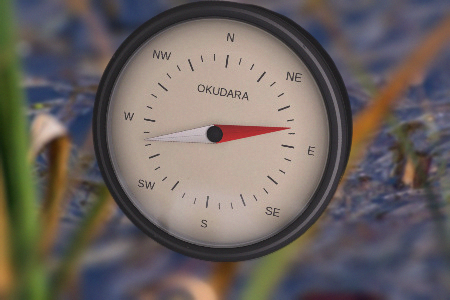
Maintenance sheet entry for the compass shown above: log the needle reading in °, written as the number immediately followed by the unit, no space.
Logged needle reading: 75°
